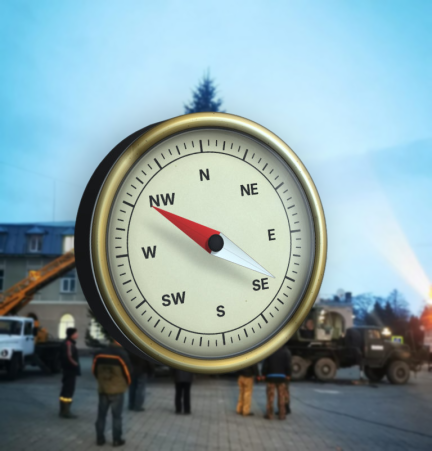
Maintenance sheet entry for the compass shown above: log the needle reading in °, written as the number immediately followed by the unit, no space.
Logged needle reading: 305°
